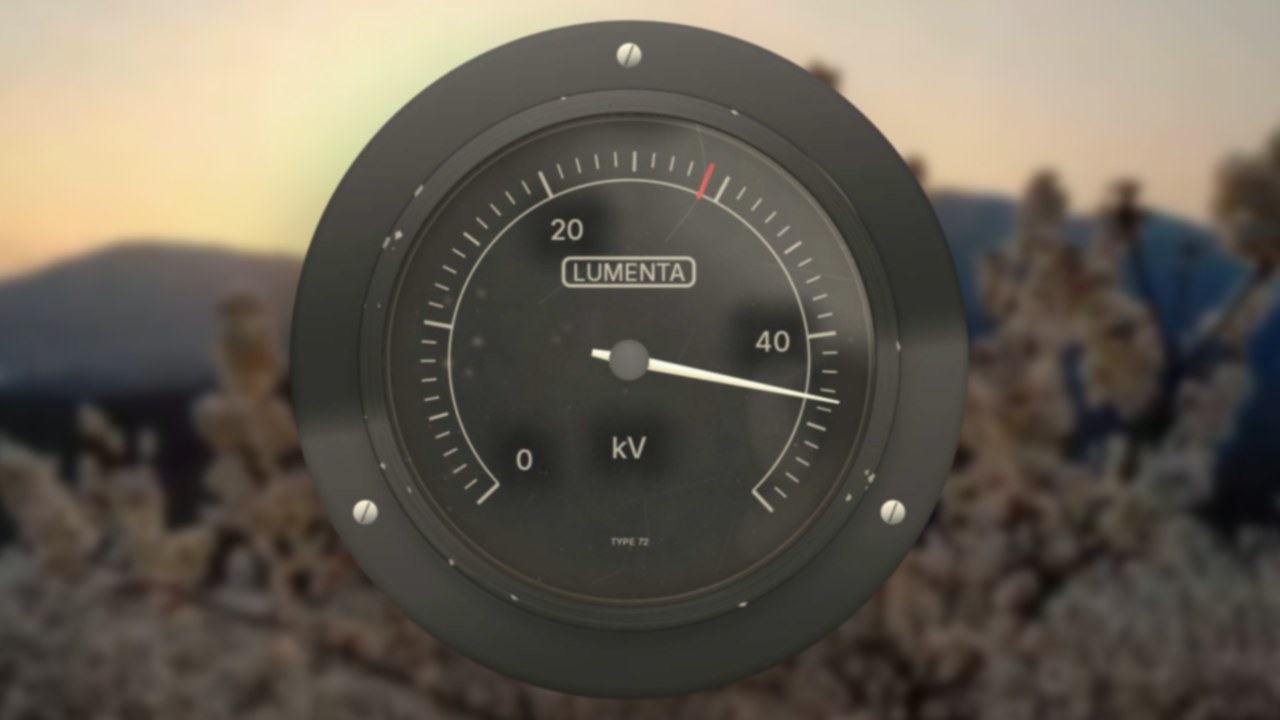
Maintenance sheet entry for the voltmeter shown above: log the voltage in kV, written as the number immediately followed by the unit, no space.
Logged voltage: 43.5kV
